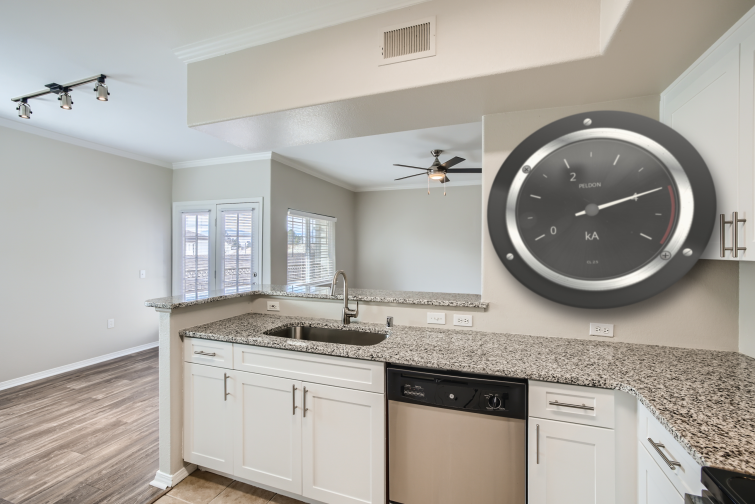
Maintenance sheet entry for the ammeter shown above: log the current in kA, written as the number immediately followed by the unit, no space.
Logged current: 4kA
